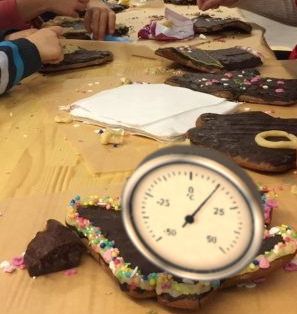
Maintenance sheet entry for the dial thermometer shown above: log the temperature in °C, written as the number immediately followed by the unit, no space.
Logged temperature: 12.5°C
